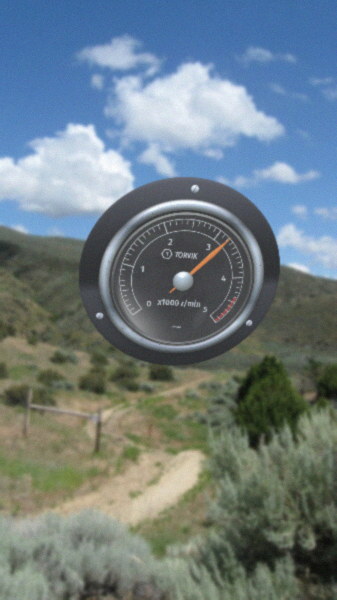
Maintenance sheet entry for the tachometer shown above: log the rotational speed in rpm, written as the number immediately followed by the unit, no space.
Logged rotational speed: 3200rpm
